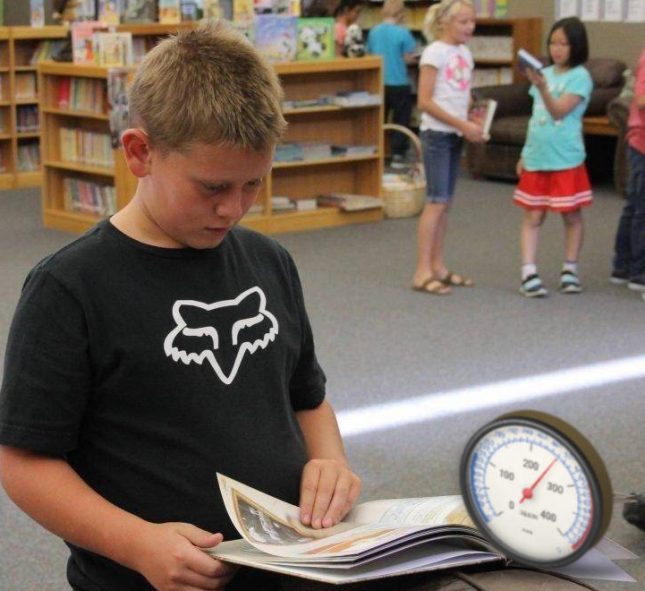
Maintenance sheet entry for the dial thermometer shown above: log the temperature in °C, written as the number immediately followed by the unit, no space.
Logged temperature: 250°C
